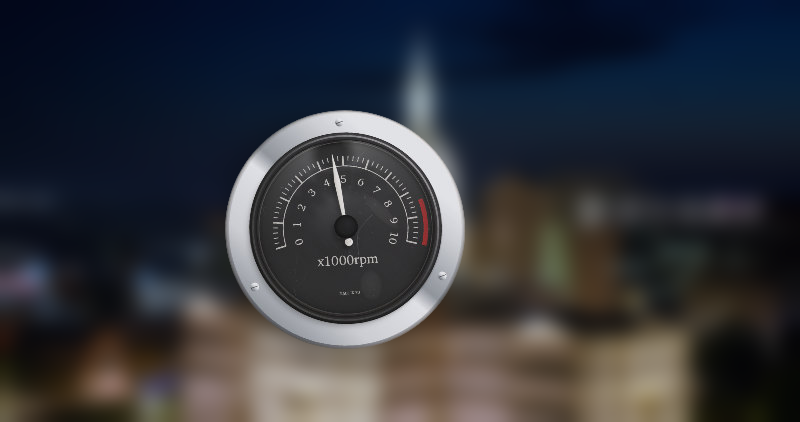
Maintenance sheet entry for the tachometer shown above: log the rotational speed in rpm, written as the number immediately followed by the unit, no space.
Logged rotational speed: 4600rpm
